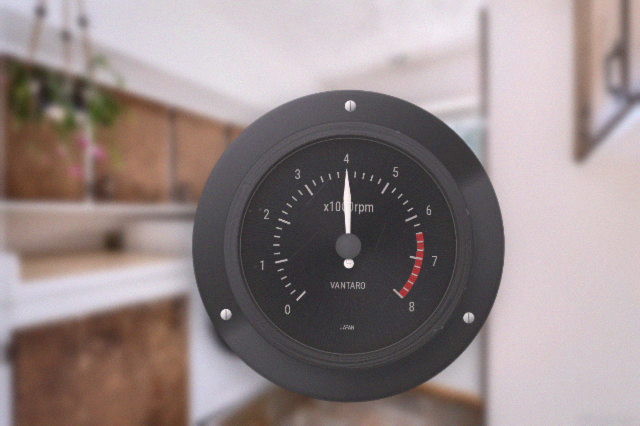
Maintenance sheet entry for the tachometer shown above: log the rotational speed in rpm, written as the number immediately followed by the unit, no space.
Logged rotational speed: 4000rpm
